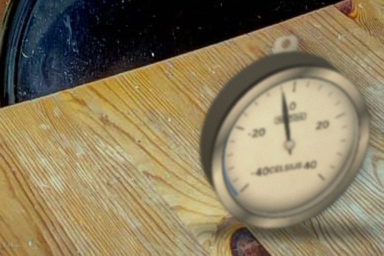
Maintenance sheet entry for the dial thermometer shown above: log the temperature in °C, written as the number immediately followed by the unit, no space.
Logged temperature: -4°C
